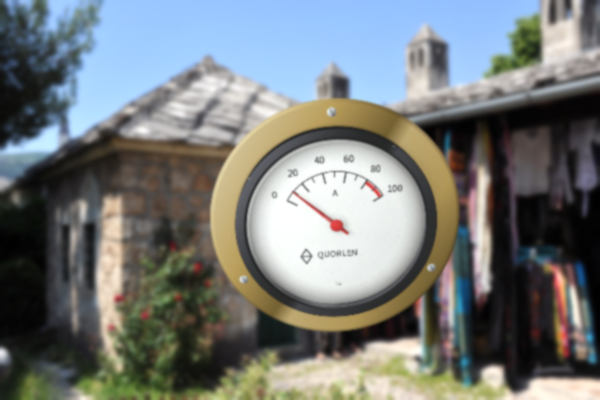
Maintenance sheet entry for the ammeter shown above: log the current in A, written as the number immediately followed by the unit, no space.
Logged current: 10A
